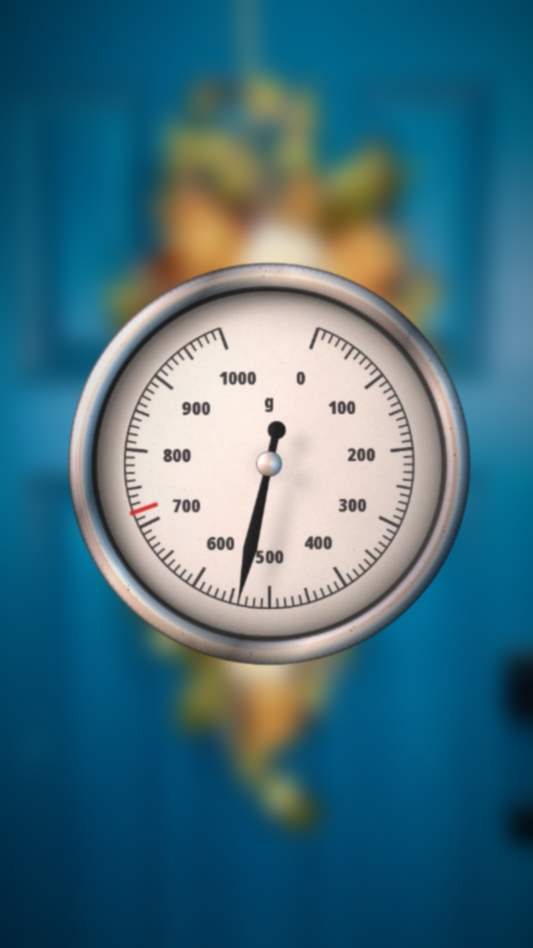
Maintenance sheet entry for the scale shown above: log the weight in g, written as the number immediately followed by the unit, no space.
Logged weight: 540g
